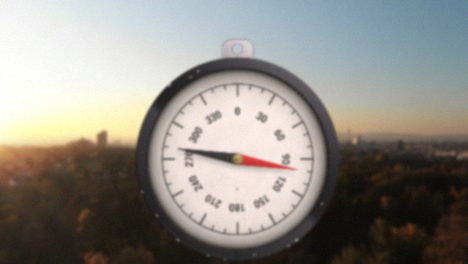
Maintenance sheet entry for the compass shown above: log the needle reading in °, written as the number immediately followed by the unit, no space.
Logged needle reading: 100°
